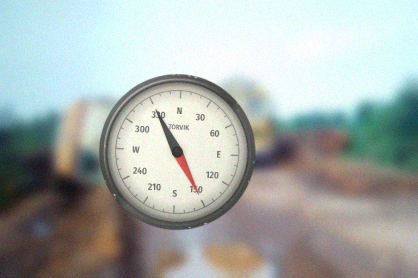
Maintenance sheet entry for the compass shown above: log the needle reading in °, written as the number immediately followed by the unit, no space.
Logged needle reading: 150°
